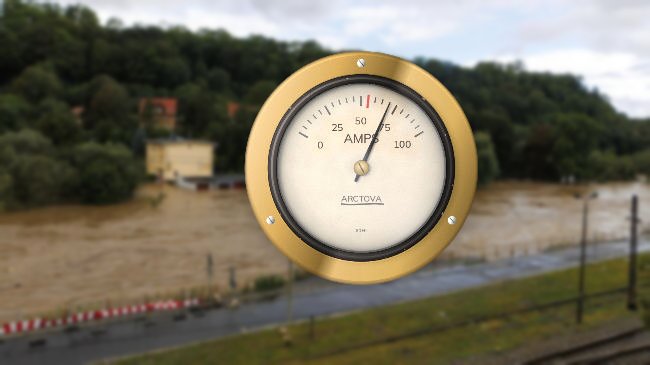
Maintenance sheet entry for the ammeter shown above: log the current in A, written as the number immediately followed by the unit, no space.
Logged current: 70A
